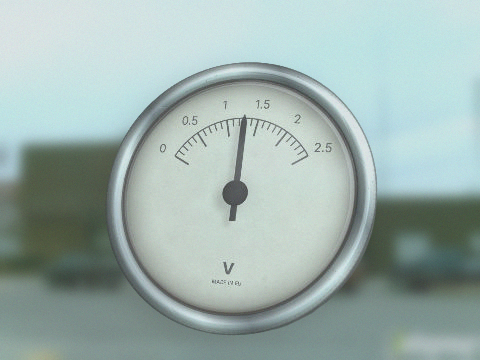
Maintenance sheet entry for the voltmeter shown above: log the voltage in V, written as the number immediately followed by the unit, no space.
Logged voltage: 1.3V
